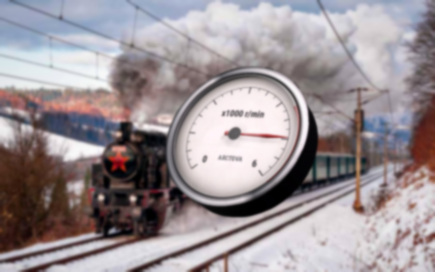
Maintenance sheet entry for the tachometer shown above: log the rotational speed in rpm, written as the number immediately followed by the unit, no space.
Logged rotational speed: 5000rpm
